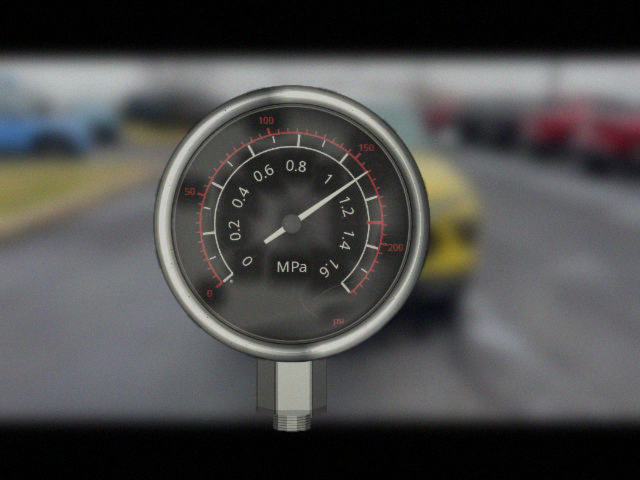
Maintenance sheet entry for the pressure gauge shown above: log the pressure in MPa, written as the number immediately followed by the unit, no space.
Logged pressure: 1.1MPa
